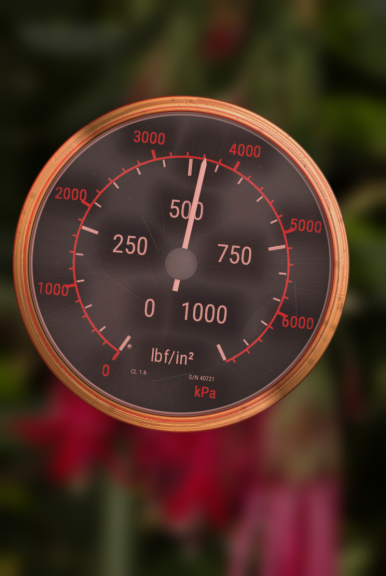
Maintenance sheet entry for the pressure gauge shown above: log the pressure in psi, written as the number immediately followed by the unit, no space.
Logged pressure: 525psi
